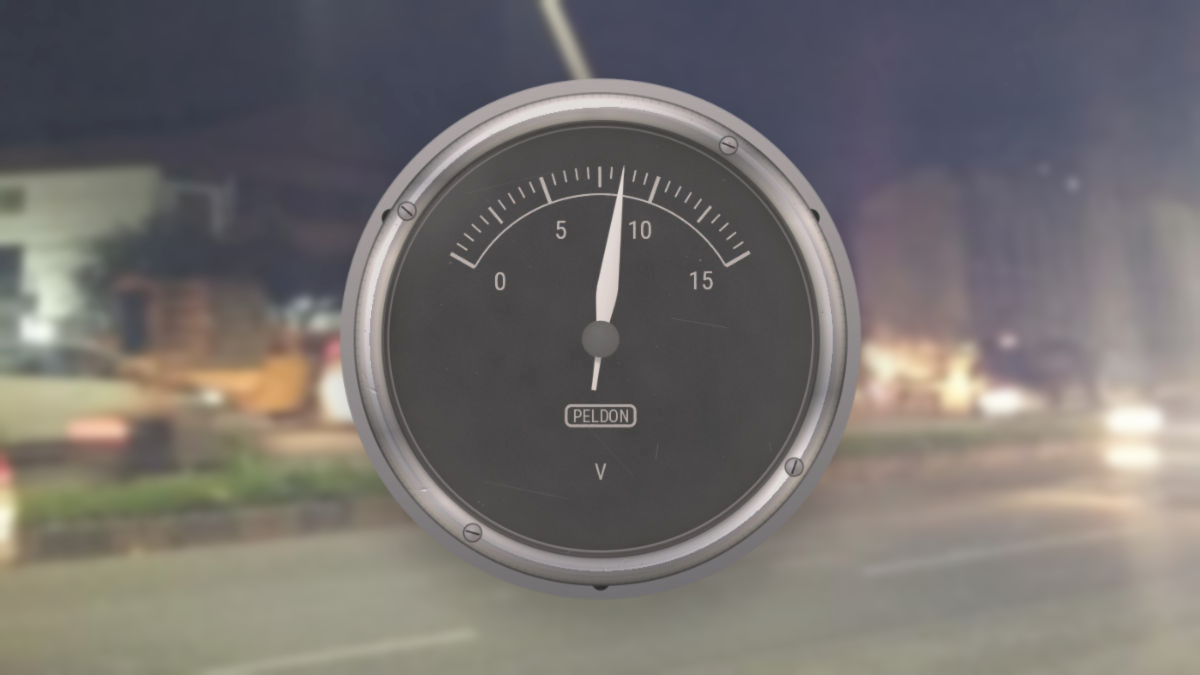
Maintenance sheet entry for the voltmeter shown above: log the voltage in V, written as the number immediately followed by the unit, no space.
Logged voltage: 8.5V
